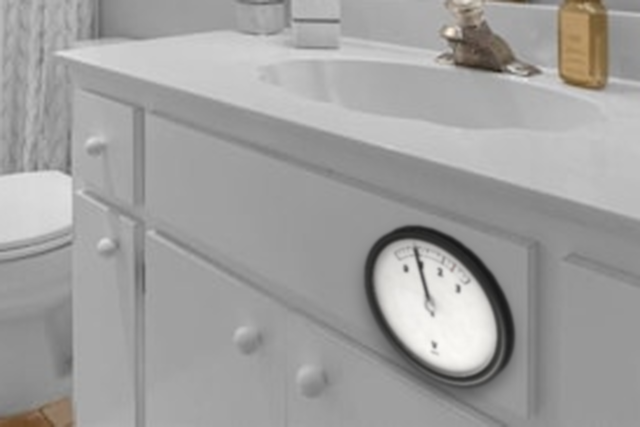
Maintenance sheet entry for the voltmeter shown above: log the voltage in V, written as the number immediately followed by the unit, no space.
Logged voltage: 1V
